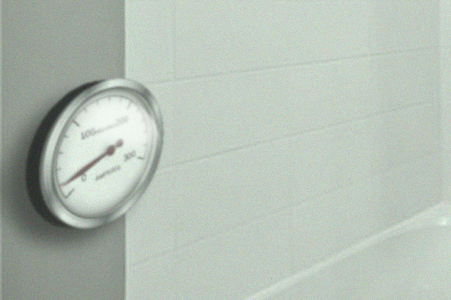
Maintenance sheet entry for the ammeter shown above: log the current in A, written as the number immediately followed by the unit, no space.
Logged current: 20A
